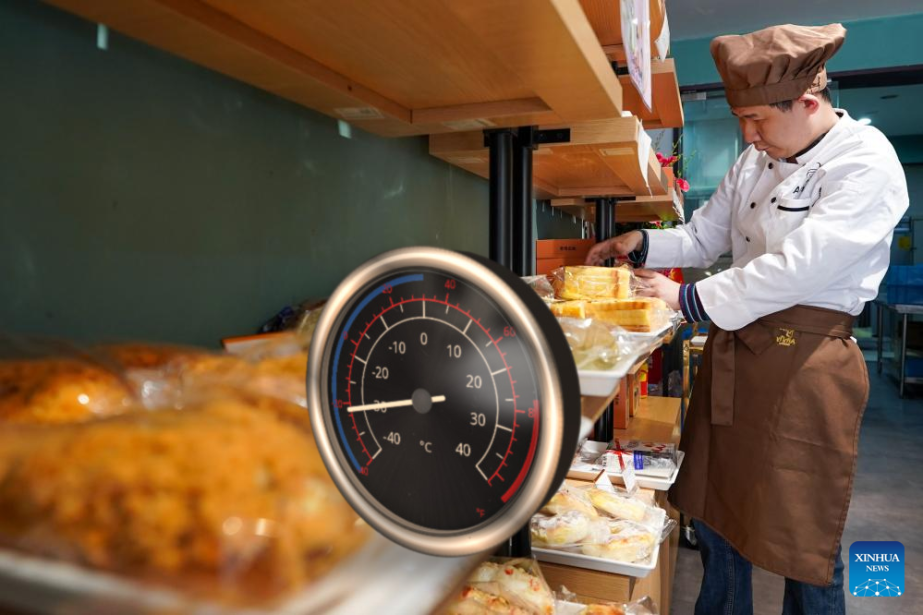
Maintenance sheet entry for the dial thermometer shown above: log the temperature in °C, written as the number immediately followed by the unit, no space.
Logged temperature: -30°C
